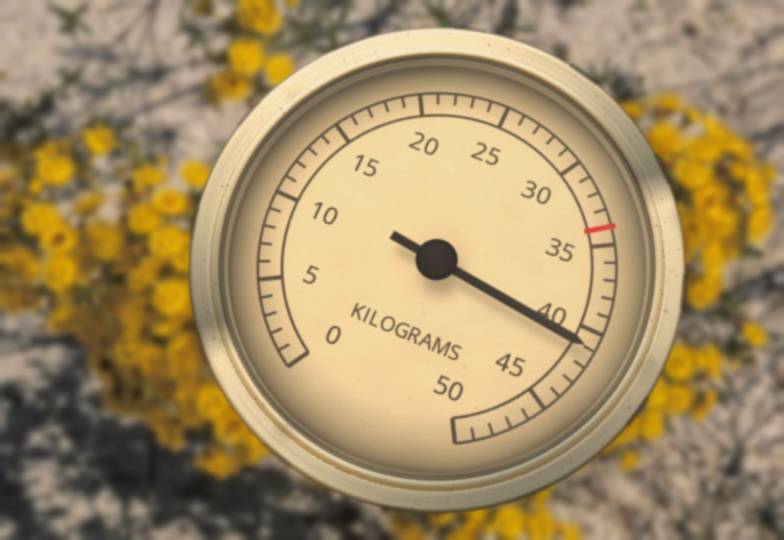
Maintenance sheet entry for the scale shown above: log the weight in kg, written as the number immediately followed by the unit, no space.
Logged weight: 41kg
